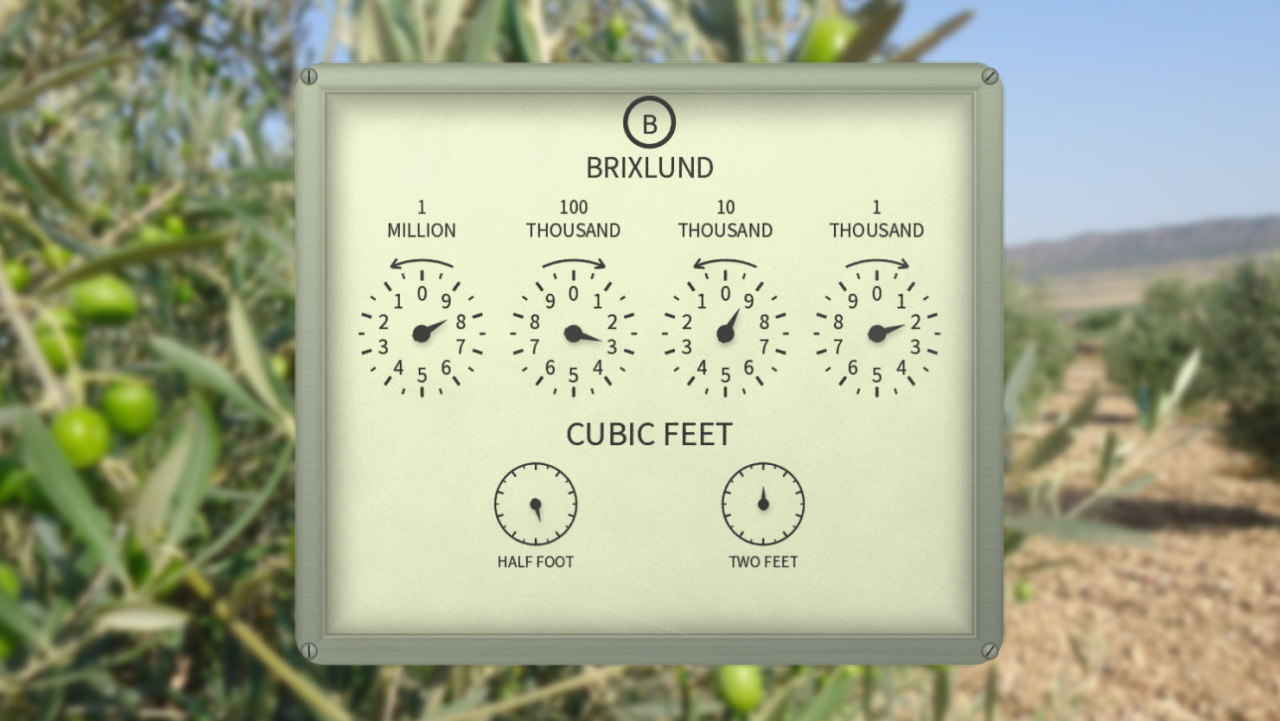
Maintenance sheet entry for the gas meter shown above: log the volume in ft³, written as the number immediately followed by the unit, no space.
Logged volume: 829200ft³
